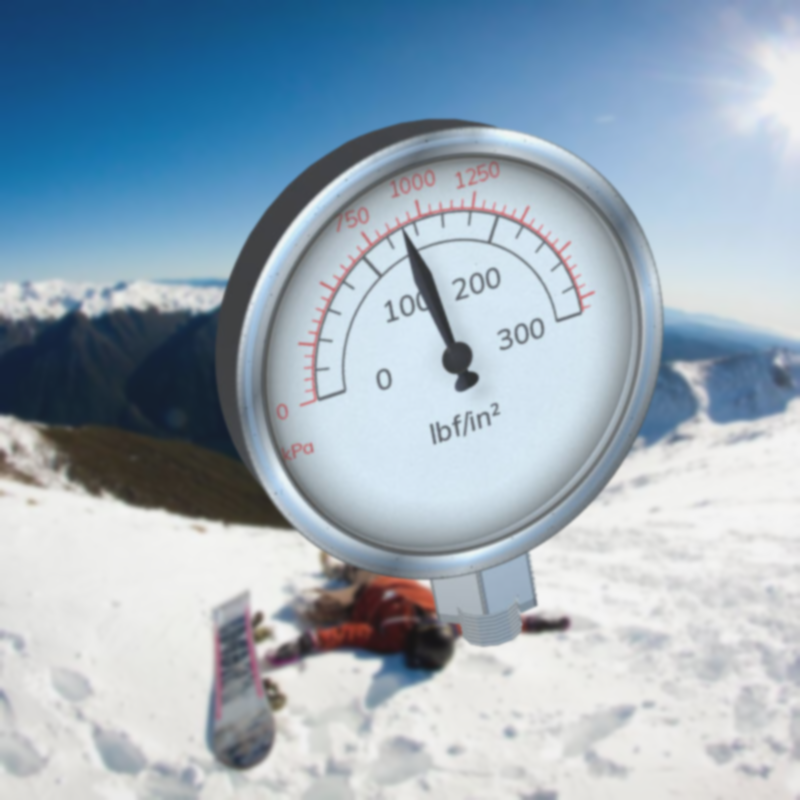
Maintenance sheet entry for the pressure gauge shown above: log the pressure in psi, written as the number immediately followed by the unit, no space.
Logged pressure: 130psi
